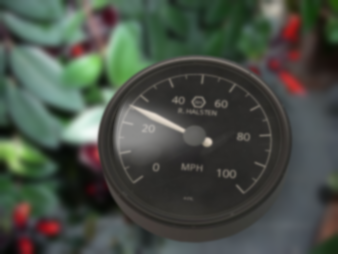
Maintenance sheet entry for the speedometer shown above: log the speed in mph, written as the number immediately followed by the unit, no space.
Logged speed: 25mph
